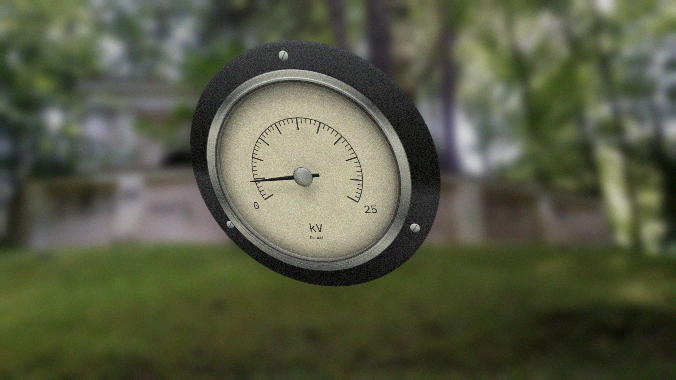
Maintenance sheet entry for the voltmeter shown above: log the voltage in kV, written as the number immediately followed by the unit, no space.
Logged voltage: 2.5kV
